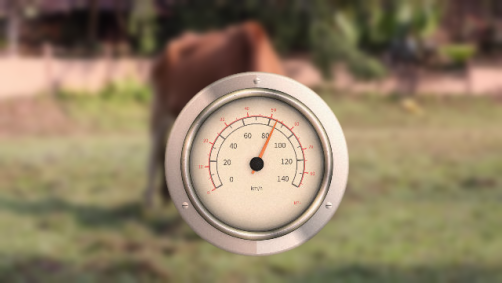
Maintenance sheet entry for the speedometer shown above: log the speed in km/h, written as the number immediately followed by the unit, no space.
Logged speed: 85km/h
